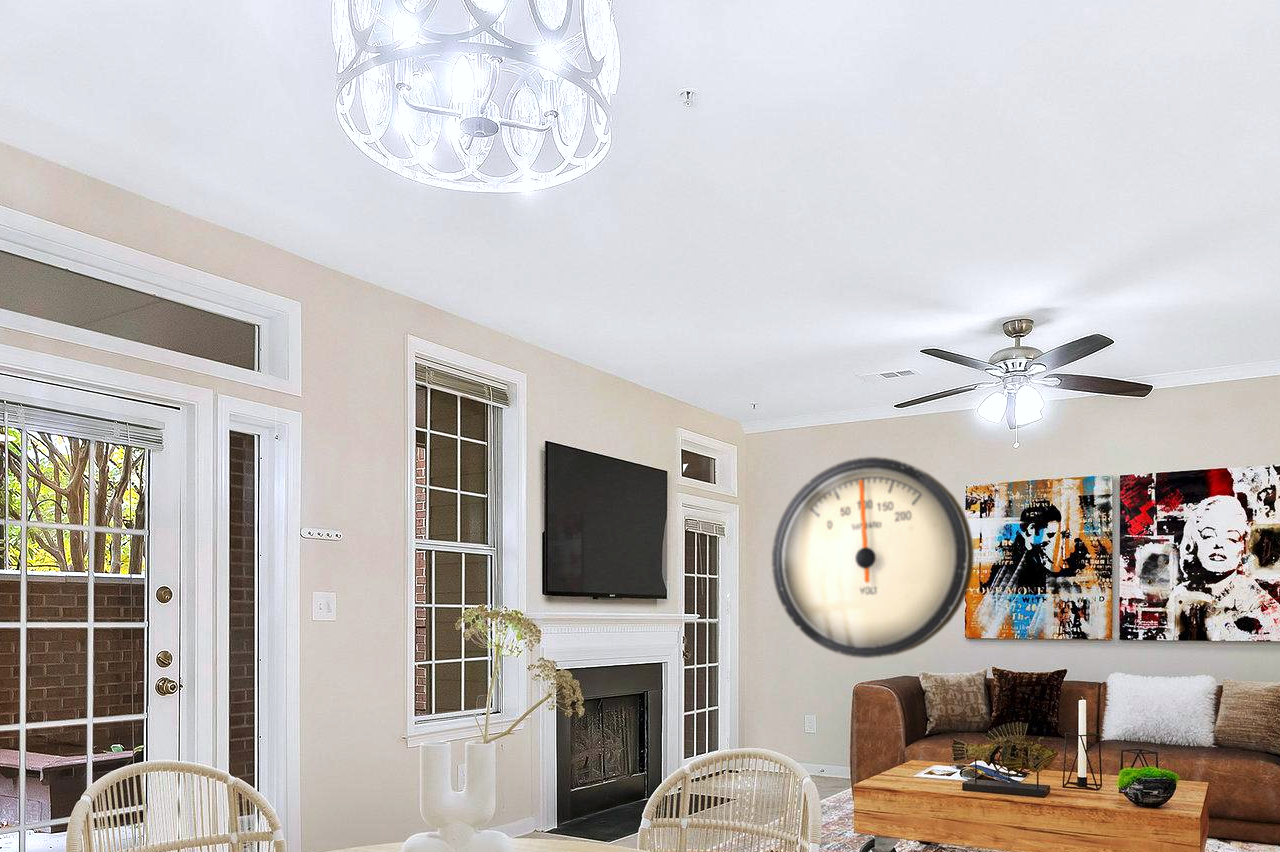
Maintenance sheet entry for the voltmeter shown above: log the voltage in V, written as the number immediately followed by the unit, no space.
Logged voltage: 100V
